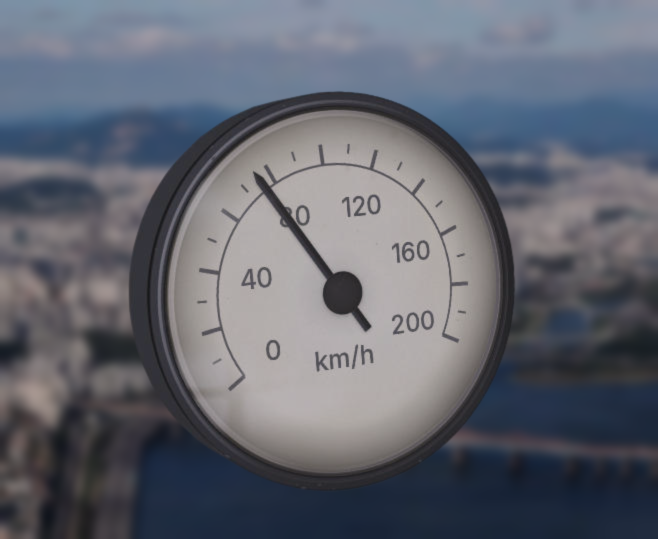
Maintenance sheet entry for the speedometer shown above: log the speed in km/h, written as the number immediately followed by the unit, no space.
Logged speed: 75km/h
